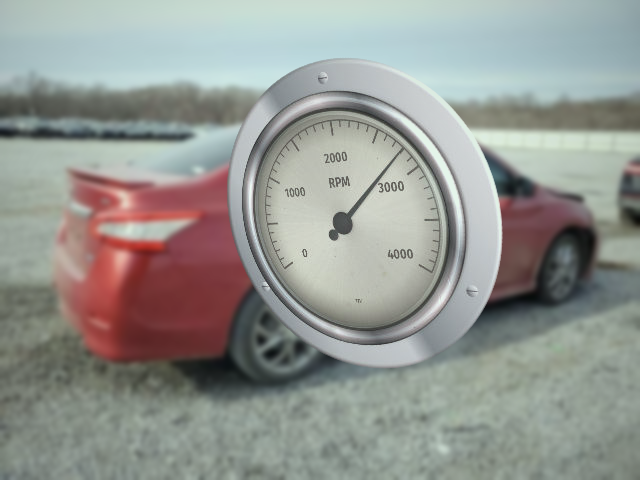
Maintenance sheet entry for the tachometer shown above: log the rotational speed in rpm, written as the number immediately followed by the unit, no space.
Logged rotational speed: 2800rpm
